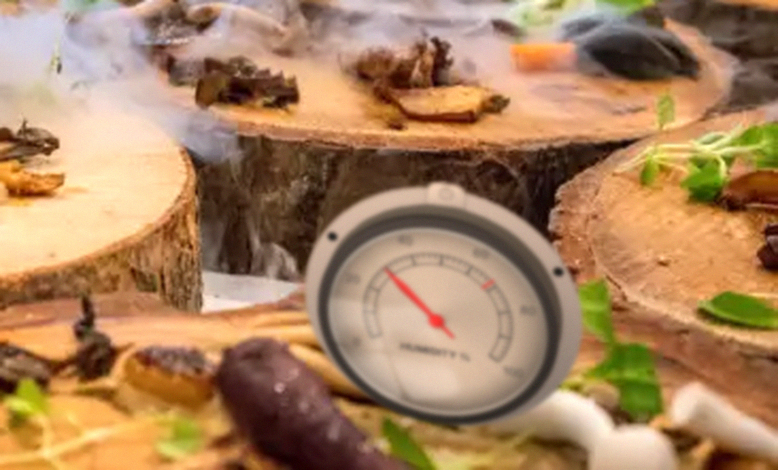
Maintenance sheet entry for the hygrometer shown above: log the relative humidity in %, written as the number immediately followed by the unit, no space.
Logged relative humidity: 30%
